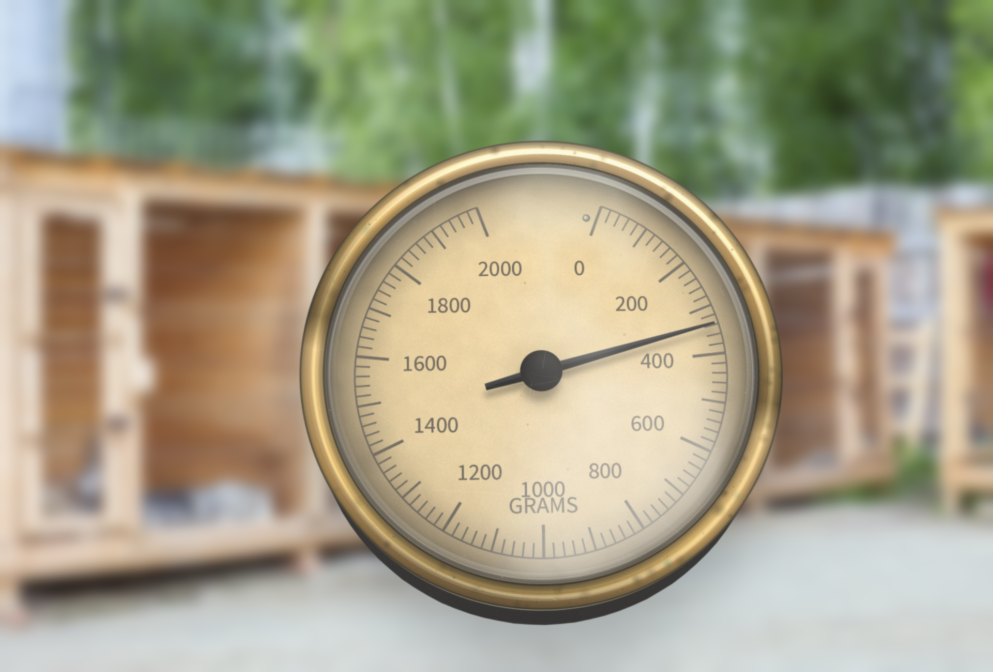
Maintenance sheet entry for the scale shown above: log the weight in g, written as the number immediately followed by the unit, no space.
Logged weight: 340g
